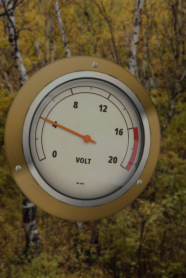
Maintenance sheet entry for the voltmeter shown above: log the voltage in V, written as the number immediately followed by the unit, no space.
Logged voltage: 4V
